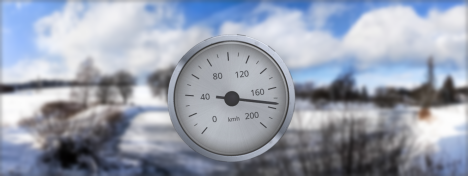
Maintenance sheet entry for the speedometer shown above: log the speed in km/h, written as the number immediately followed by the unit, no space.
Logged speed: 175km/h
